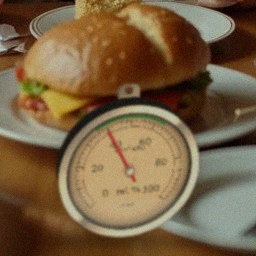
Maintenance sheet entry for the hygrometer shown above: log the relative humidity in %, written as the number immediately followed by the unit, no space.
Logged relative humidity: 40%
